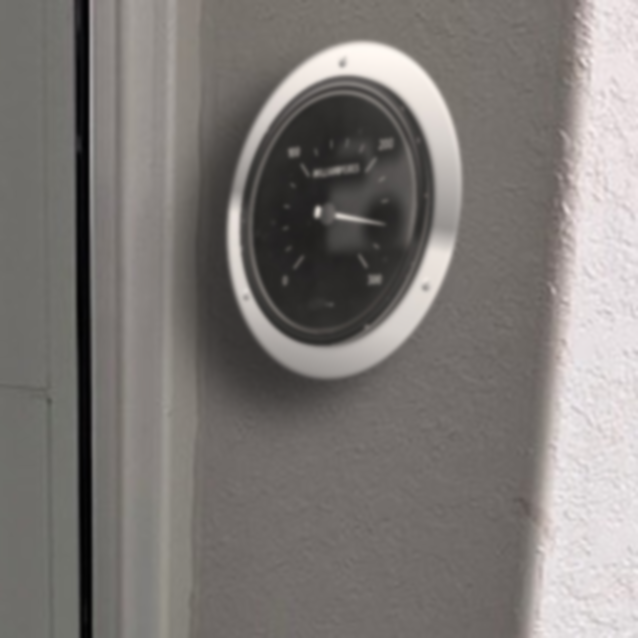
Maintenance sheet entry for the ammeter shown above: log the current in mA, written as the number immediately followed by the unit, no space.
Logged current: 260mA
